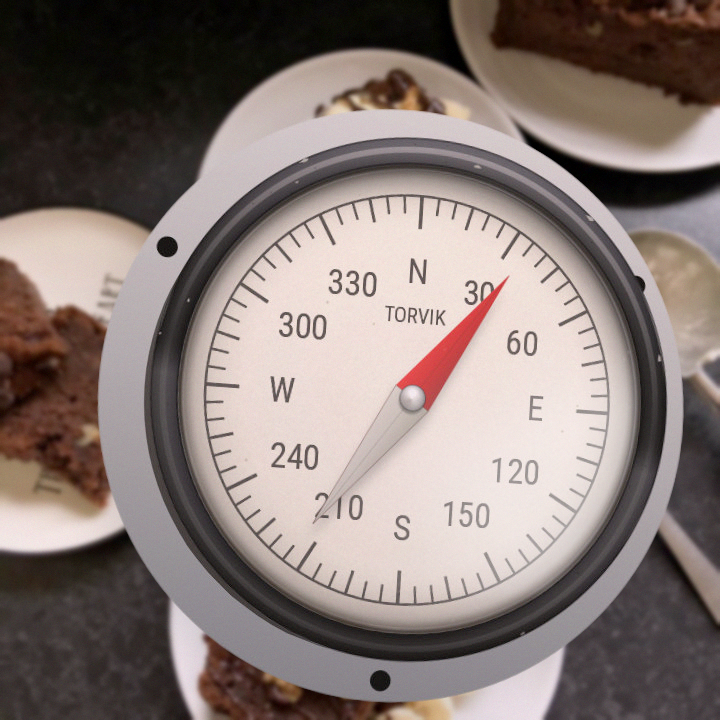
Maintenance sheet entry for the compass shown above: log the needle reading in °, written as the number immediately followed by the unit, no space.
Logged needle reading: 35°
